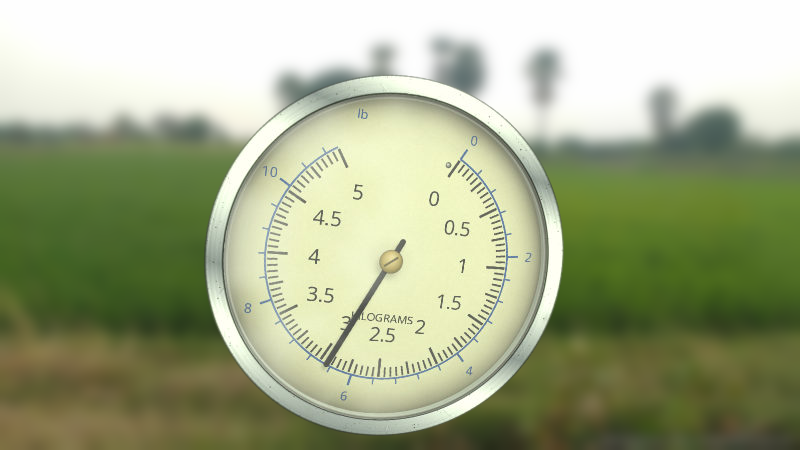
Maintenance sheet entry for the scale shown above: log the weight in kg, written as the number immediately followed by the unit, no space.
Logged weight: 2.95kg
